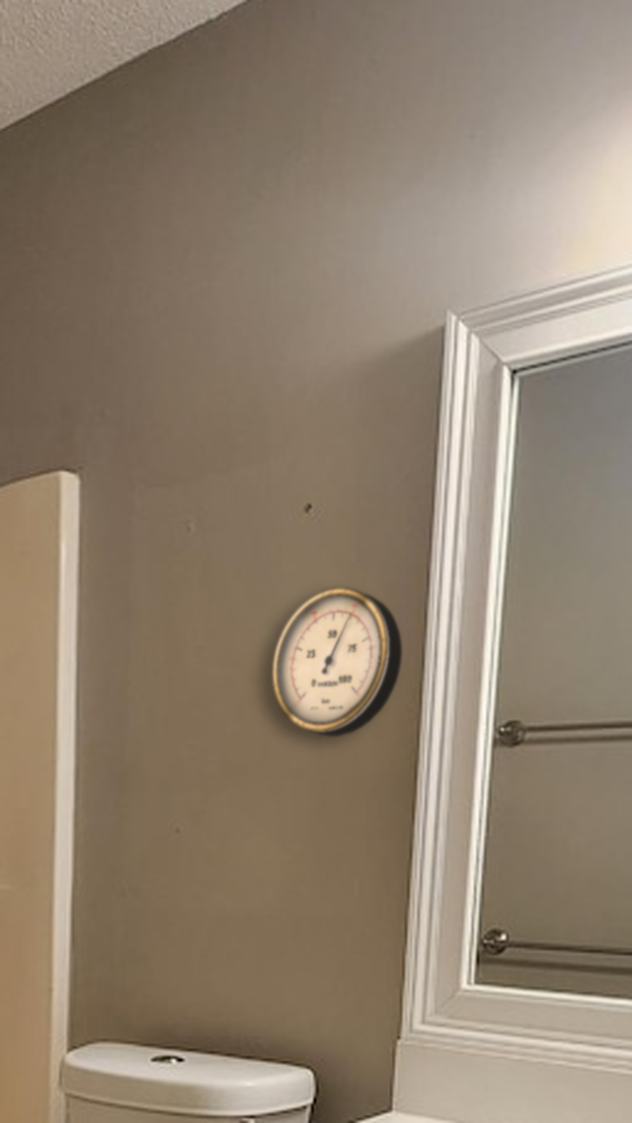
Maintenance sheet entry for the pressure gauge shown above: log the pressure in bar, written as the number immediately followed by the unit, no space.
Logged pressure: 60bar
